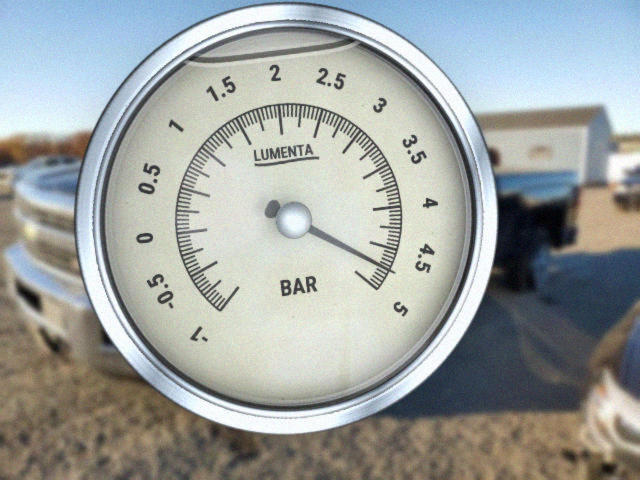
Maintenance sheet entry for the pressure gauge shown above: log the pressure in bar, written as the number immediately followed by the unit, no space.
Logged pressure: 4.75bar
